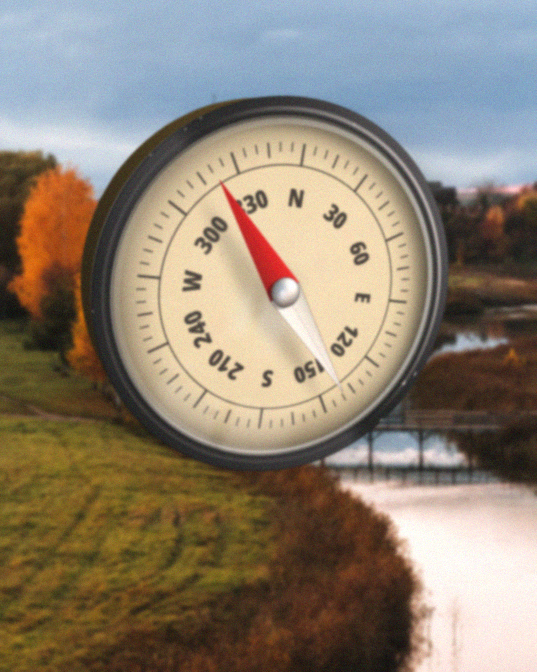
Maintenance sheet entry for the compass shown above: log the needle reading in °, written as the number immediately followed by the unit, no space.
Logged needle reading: 320°
